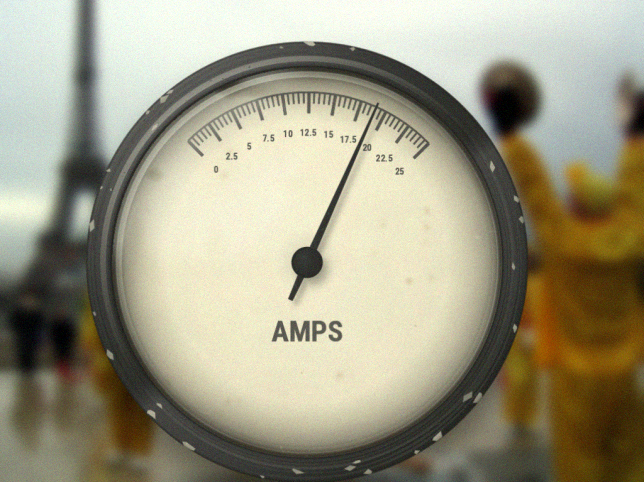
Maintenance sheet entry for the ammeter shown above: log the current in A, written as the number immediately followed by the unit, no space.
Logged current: 19A
